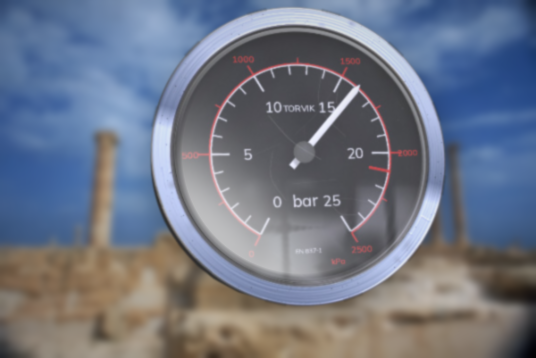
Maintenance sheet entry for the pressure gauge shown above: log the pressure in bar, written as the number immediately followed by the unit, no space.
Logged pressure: 16bar
